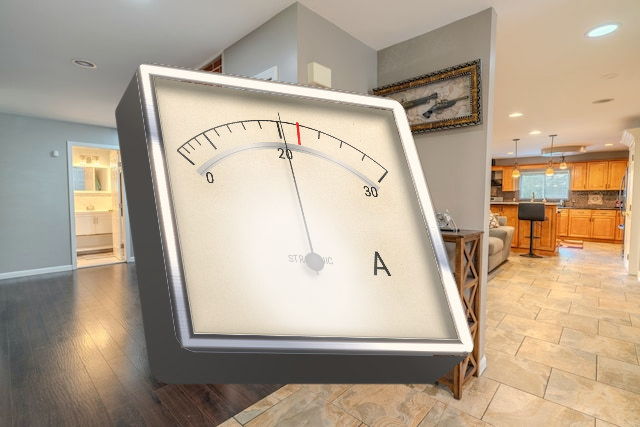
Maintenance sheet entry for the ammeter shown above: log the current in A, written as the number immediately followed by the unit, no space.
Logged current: 20A
